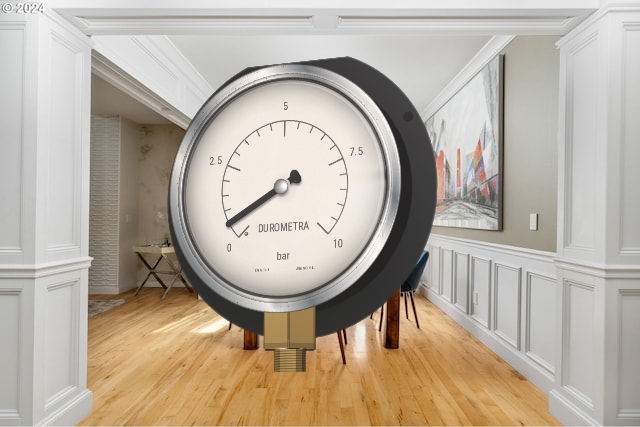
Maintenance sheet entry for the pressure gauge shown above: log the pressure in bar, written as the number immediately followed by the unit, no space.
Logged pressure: 0.5bar
